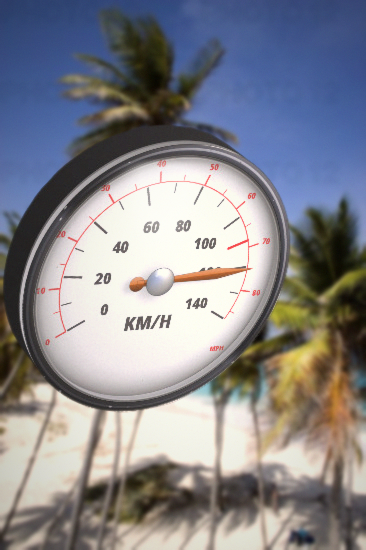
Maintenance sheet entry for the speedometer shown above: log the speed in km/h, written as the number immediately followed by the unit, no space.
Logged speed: 120km/h
